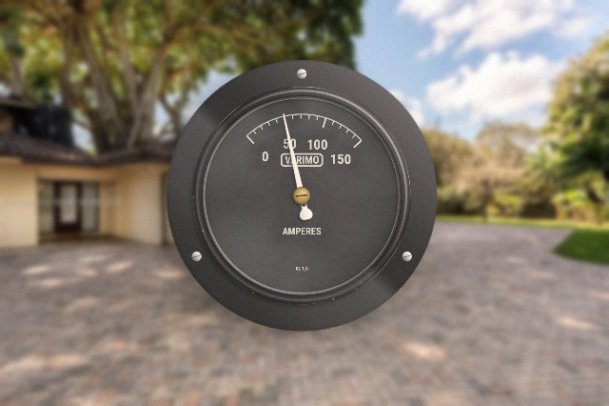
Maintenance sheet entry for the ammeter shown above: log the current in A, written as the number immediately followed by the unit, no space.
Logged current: 50A
